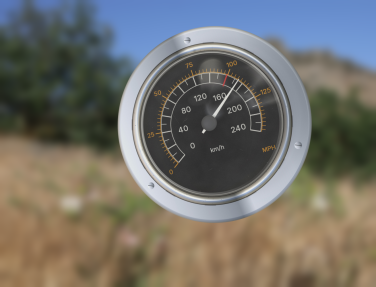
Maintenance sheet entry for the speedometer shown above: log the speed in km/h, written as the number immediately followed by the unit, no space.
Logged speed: 175km/h
